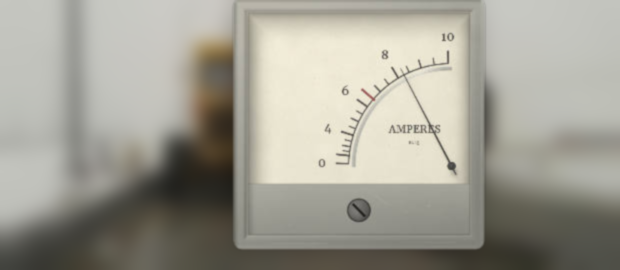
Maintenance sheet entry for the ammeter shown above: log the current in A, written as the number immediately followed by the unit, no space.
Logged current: 8.25A
